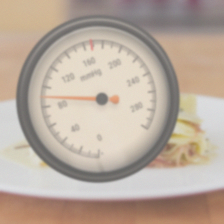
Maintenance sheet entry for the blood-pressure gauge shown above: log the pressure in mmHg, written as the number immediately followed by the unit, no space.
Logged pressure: 90mmHg
